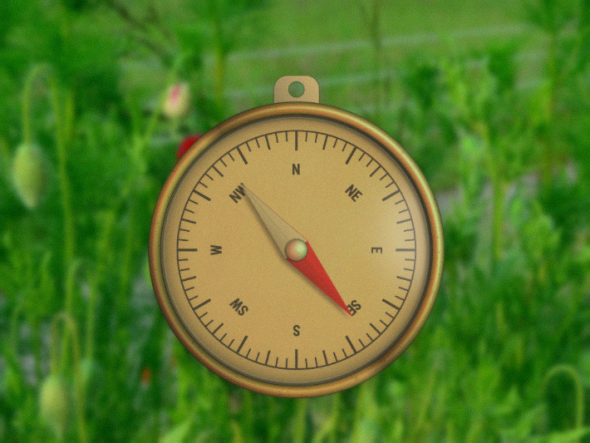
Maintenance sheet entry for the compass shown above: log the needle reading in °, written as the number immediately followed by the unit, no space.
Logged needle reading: 140°
